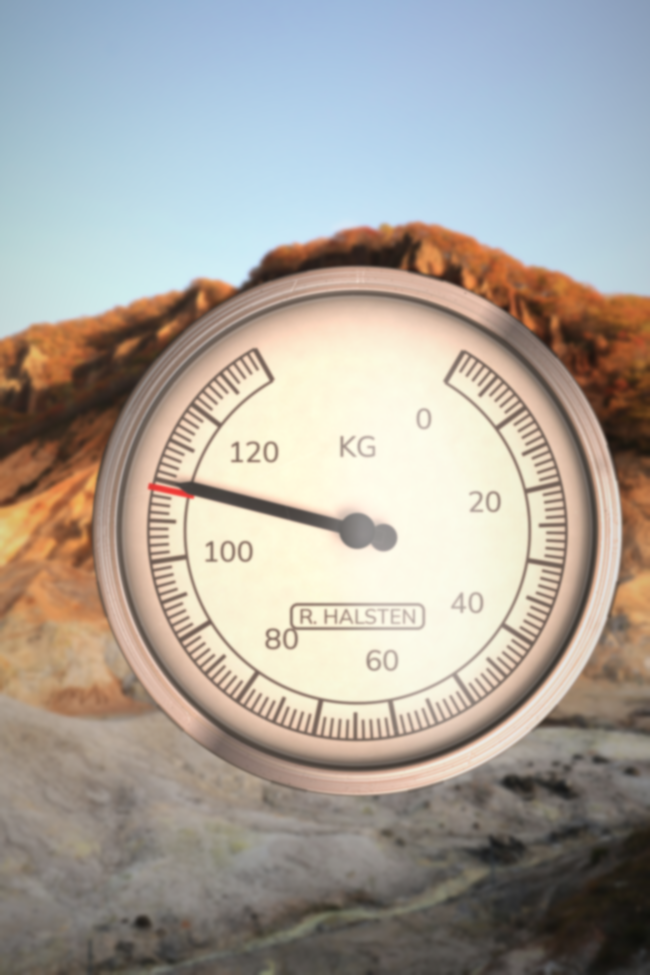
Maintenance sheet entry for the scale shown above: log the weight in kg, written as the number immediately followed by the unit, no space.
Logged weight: 110kg
